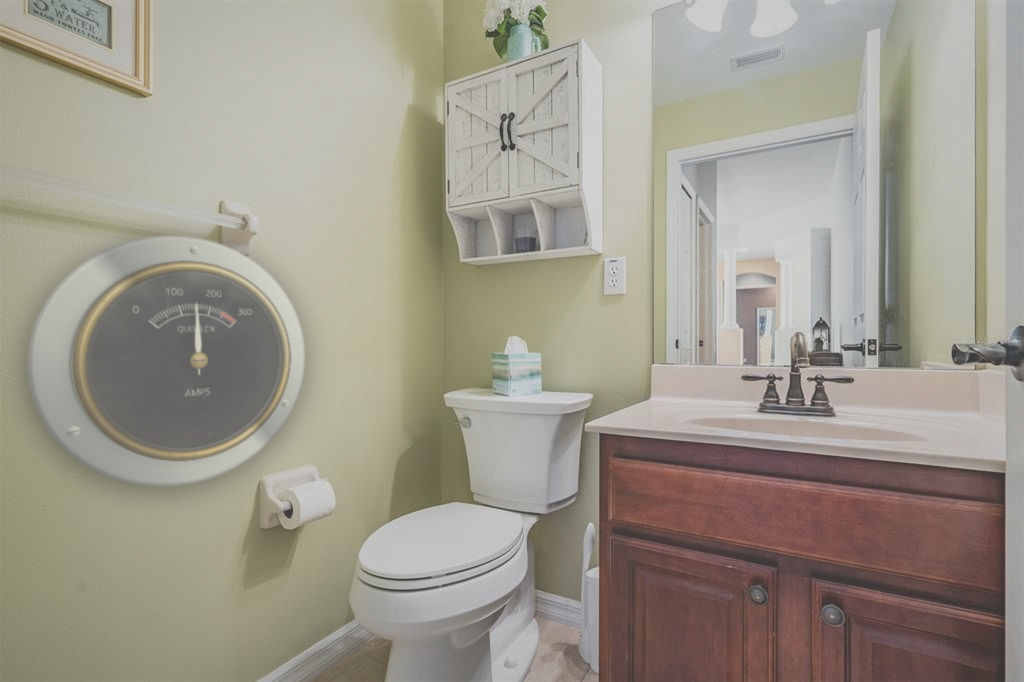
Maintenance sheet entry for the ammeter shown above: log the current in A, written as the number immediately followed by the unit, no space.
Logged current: 150A
